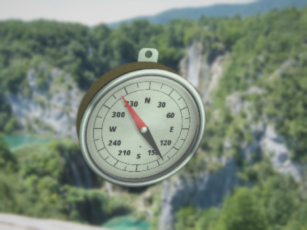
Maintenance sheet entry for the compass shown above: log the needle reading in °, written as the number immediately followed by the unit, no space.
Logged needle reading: 322.5°
